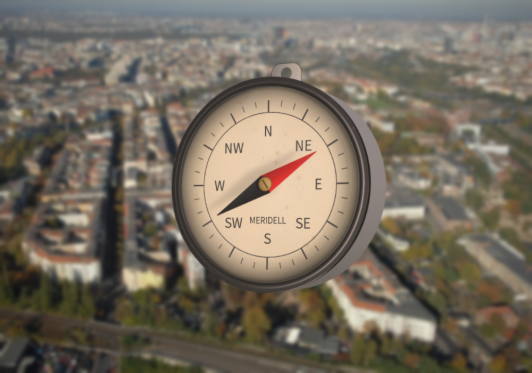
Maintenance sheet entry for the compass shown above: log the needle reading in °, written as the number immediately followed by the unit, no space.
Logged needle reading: 60°
